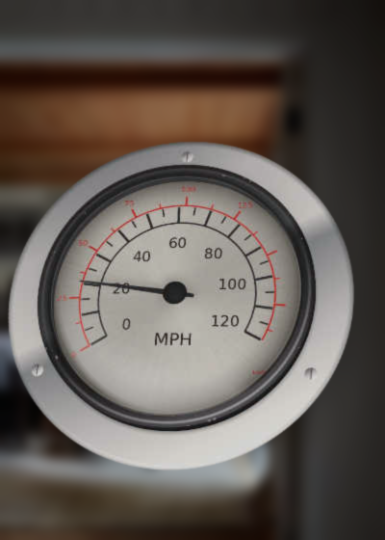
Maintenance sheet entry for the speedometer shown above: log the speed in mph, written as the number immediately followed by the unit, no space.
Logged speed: 20mph
